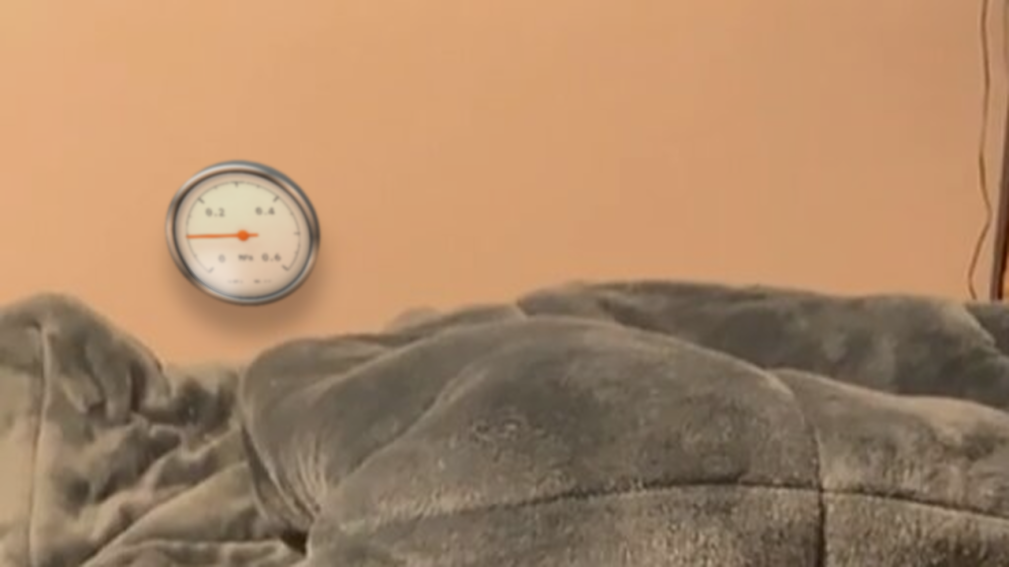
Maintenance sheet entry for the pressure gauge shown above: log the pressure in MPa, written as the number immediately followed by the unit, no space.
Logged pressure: 0.1MPa
